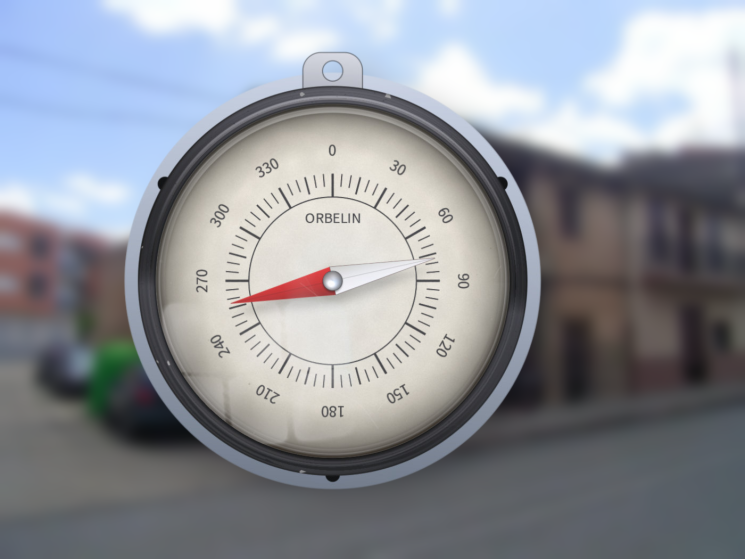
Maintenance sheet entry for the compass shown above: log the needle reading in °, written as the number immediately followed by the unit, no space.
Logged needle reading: 257.5°
